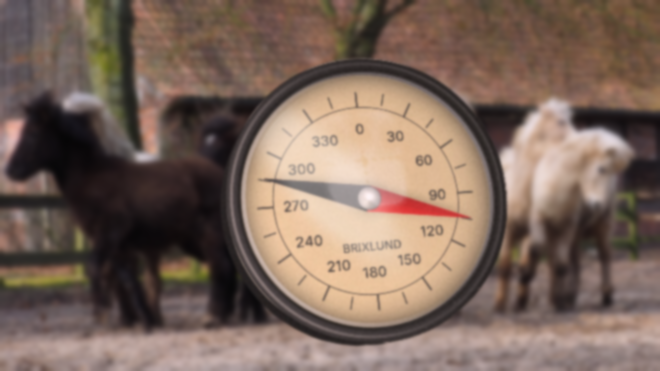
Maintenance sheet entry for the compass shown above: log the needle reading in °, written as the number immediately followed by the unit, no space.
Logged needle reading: 105°
